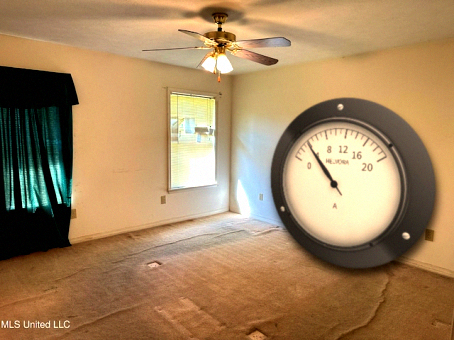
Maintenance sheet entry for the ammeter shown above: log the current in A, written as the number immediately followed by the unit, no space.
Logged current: 4A
